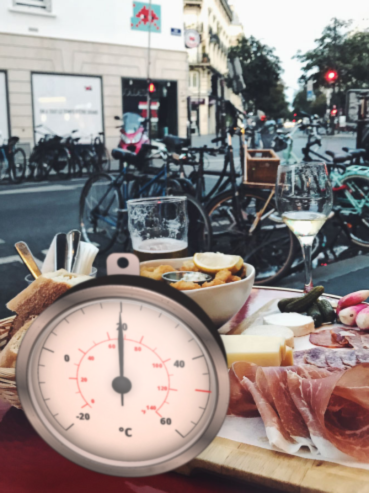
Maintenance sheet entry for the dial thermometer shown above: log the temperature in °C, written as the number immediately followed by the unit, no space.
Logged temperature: 20°C
